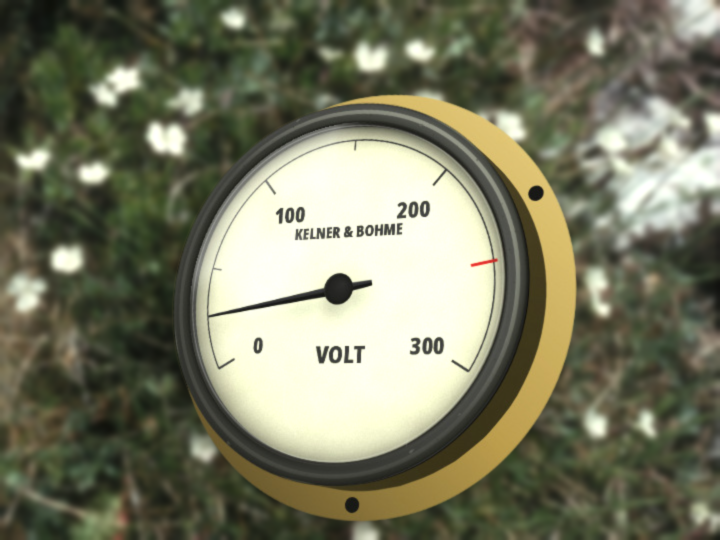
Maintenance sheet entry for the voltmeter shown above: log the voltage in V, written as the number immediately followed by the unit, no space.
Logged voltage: 25V
